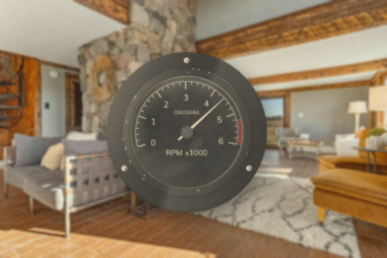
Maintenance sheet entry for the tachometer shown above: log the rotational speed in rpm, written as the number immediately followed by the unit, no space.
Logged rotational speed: 4400rpm
